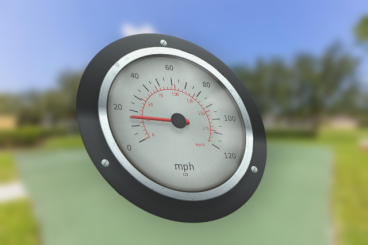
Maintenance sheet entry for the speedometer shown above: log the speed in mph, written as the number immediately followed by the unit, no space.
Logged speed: 15mph
